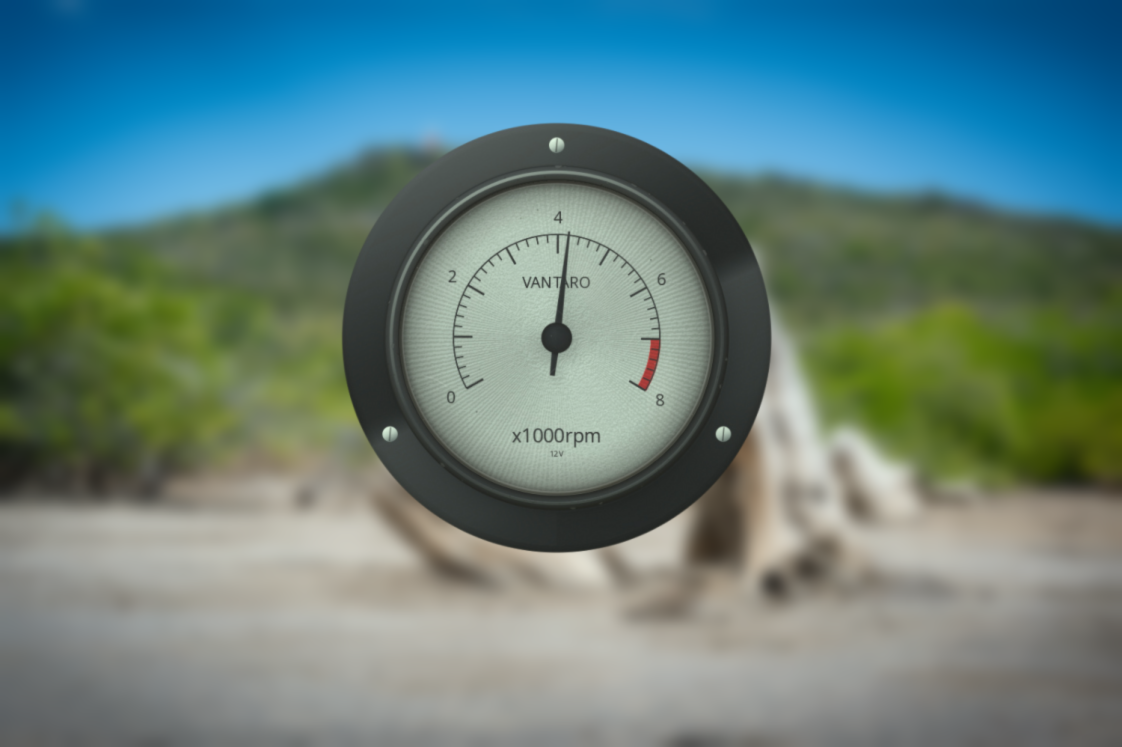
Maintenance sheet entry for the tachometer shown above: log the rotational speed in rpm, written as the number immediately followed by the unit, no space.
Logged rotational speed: 4200rpm
